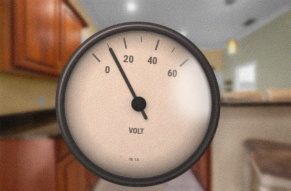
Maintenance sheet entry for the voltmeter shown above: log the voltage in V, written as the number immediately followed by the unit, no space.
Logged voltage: 10V
